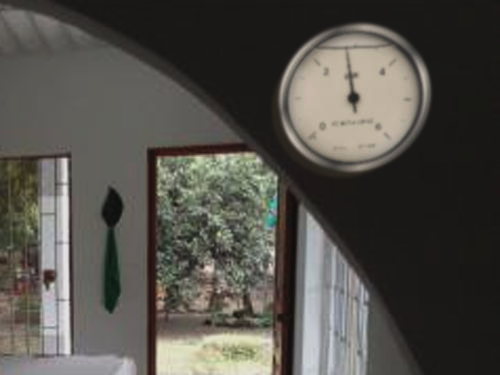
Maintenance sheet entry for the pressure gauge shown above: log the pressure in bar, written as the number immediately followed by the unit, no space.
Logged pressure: 2.75bar
